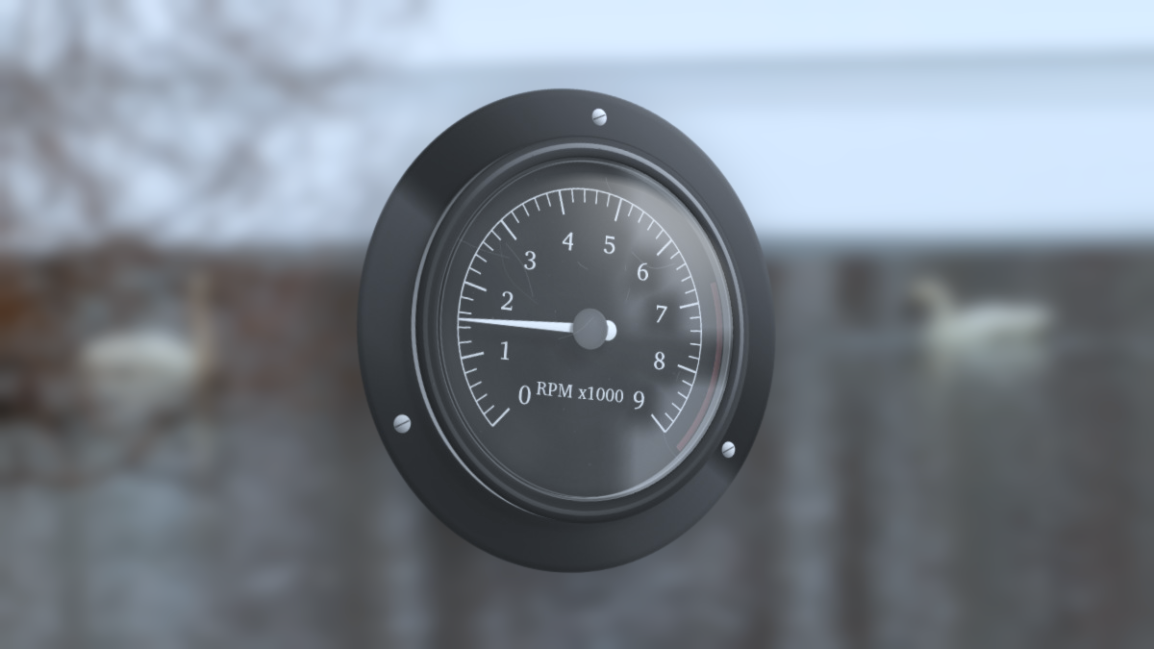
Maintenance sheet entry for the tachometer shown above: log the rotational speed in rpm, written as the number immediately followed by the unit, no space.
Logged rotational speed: 1500rpm
